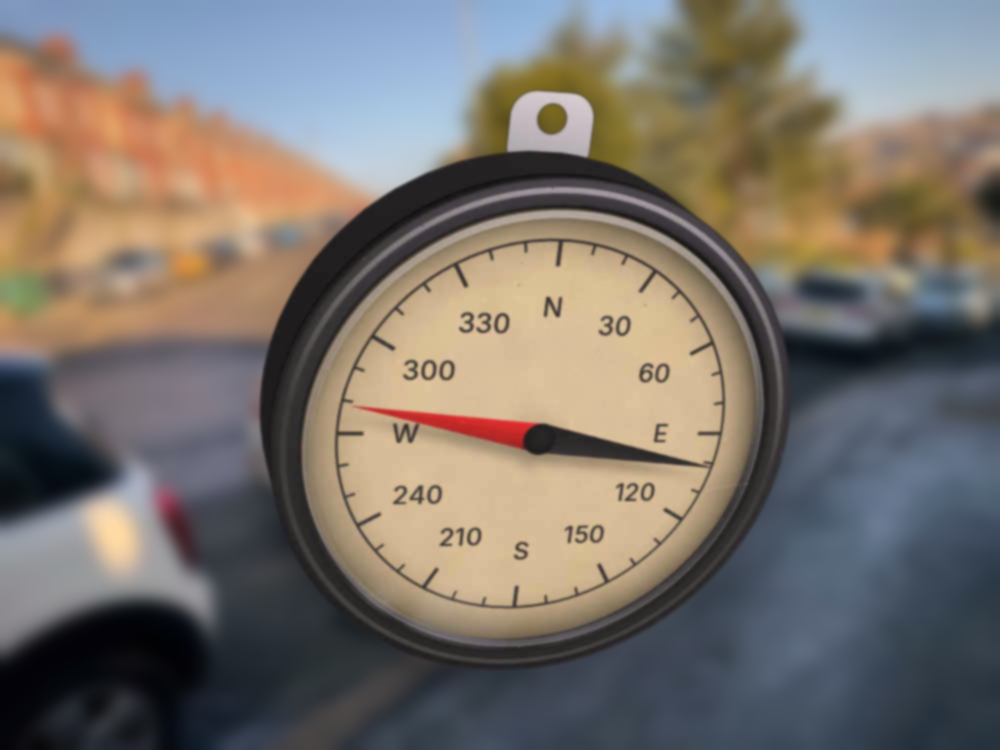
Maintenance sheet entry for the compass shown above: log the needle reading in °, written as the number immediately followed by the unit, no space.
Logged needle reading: 280°
